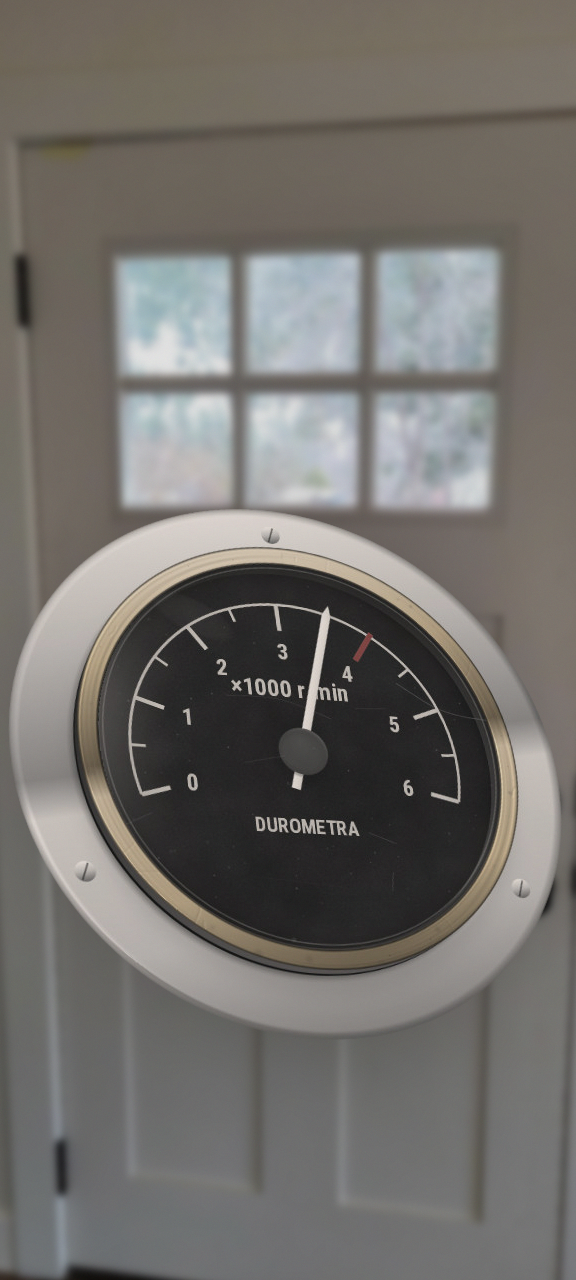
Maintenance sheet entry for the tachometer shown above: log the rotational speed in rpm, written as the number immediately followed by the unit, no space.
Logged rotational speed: 3500rpm
